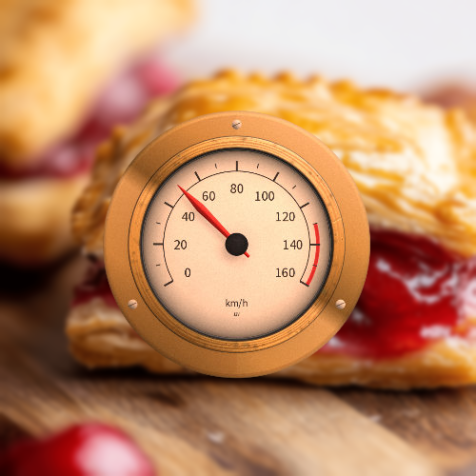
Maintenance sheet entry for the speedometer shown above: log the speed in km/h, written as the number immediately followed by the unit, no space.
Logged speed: 50km/h
